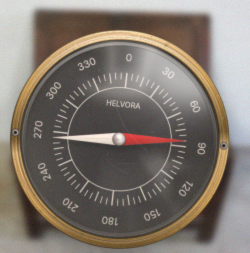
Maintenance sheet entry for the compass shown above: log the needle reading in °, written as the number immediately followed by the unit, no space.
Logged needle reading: 85°
